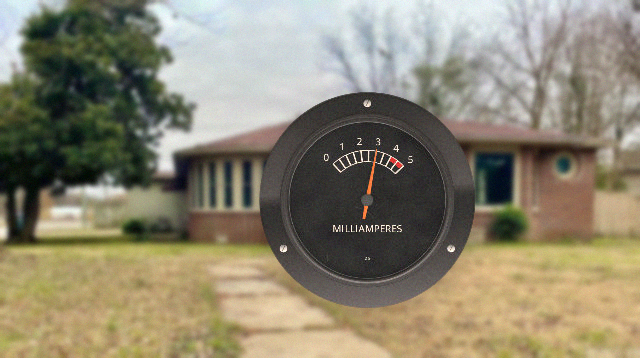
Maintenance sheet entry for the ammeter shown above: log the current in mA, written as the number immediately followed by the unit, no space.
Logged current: 3mA
